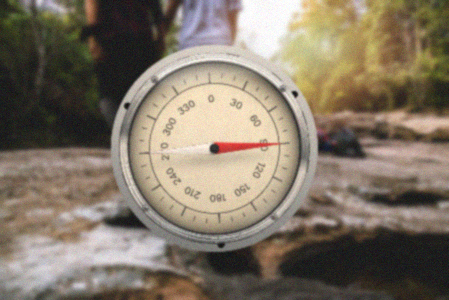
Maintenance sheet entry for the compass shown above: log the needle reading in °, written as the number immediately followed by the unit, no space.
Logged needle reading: 90°
